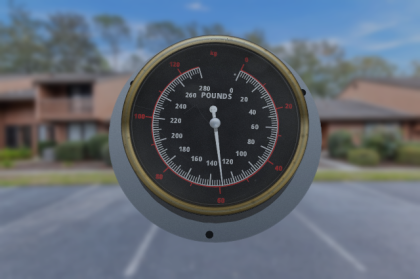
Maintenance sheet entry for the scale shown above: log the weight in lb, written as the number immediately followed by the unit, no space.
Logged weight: 130lb
